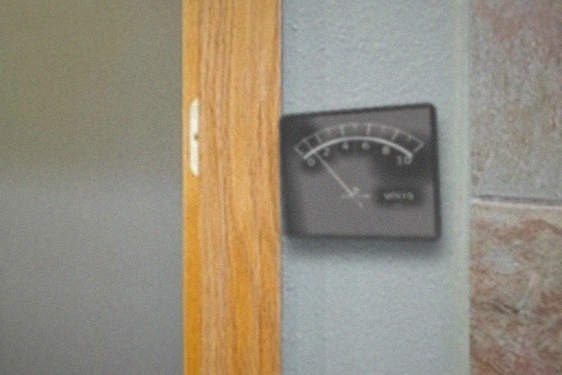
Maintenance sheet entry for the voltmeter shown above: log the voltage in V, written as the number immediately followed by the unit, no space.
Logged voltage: 1V
